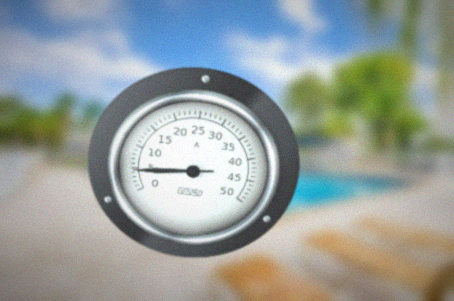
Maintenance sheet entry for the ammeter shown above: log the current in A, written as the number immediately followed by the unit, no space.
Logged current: 5A
